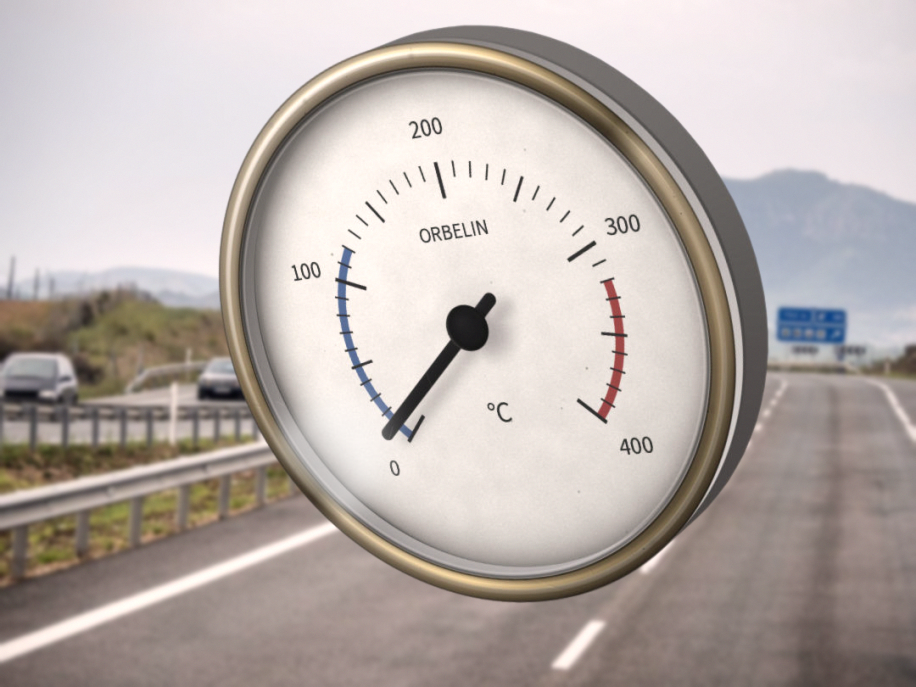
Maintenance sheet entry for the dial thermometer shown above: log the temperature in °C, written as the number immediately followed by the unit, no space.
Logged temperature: 10°C
